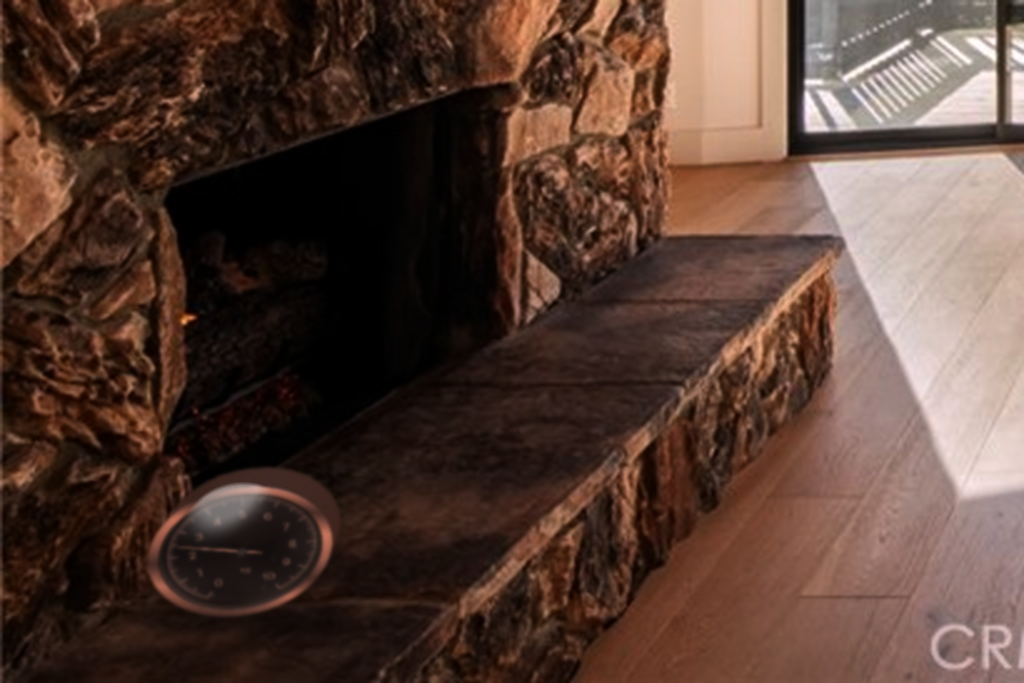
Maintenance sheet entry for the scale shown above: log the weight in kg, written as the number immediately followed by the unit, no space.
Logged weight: 2.5kg
